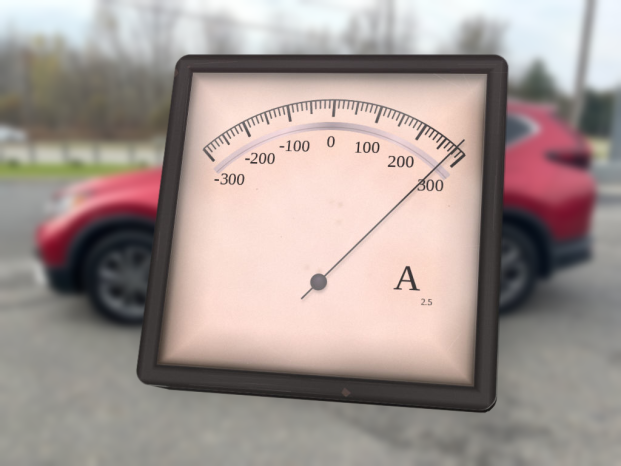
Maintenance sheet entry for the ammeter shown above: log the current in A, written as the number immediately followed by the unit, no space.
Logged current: 280A
